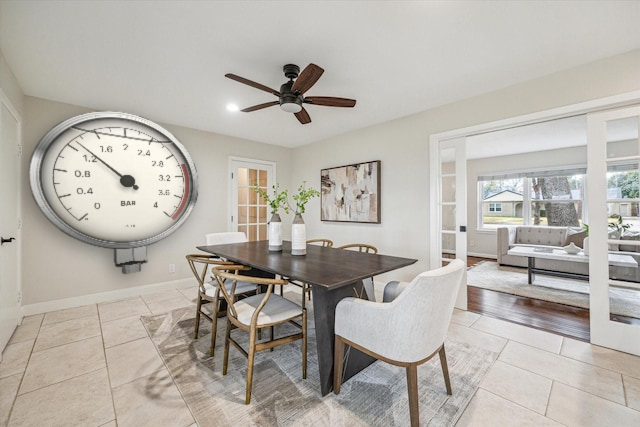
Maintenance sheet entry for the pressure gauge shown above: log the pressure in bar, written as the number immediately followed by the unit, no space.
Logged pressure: 1.3bar
